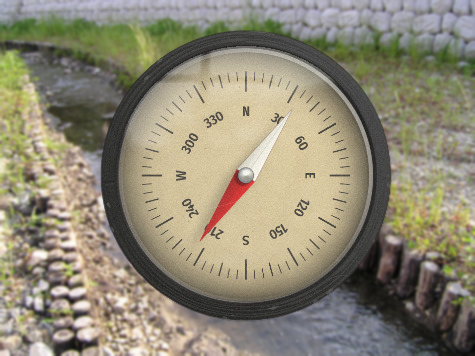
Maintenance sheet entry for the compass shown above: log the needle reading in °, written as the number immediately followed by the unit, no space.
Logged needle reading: 215°
